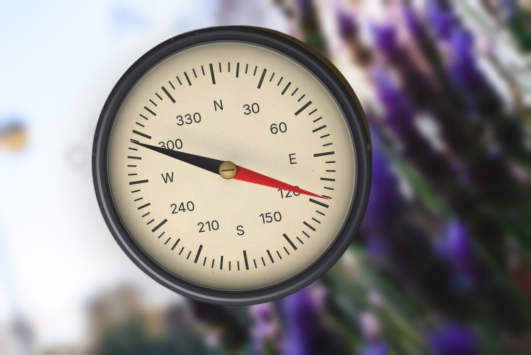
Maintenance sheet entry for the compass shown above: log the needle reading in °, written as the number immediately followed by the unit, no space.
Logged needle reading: 115°
